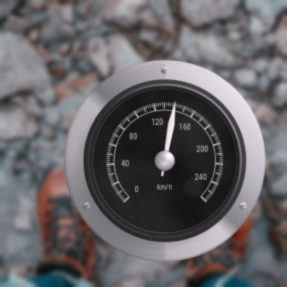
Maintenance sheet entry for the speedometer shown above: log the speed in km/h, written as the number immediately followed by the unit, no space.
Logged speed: 140km/h
